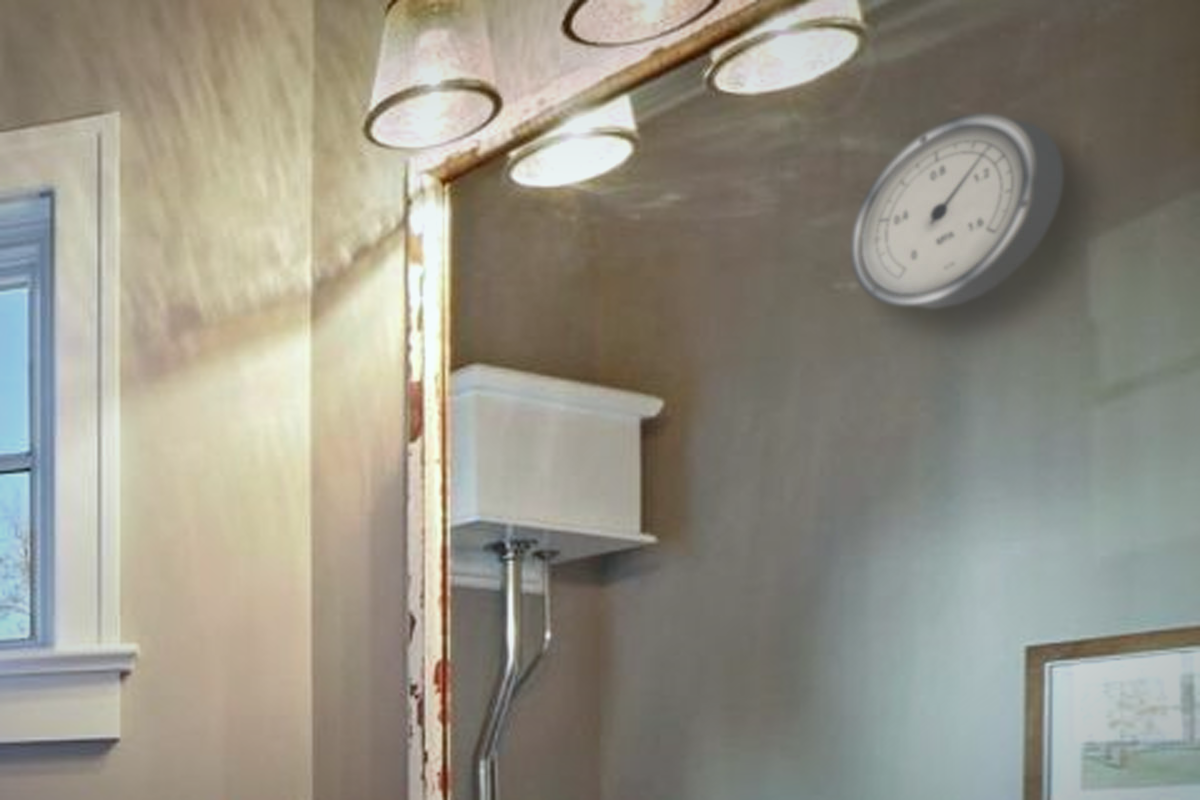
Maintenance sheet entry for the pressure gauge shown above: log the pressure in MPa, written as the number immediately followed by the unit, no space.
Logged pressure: 1.1MPa
